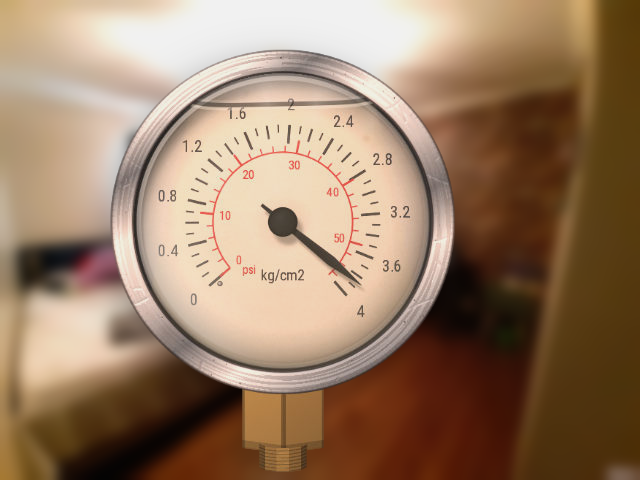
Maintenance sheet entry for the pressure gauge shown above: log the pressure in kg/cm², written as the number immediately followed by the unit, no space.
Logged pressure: 3.85kg/cm²
